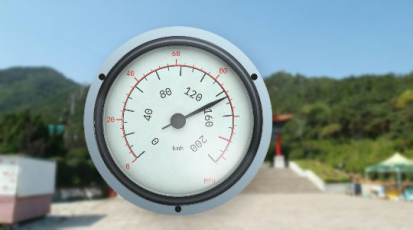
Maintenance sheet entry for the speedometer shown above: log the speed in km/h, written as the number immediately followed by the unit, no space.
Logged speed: 145km/h
